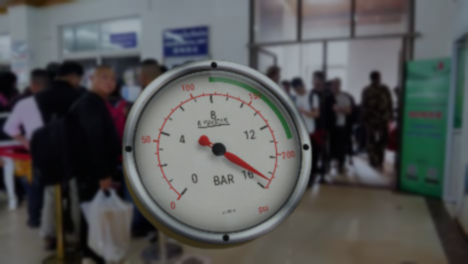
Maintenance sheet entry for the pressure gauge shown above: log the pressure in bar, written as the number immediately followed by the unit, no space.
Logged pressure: 15.5bar
